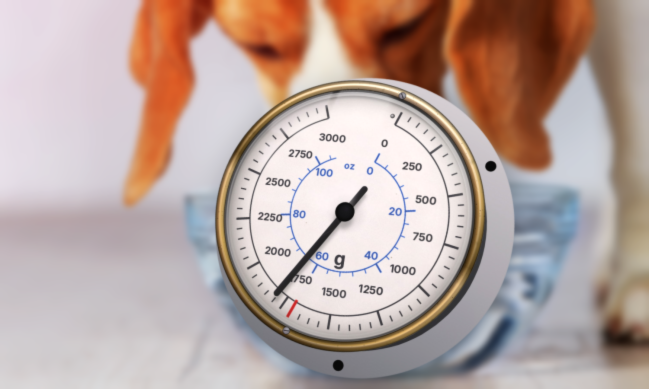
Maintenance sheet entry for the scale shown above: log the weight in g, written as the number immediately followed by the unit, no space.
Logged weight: 1800g
